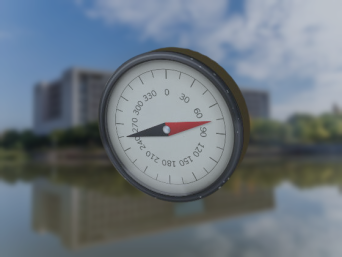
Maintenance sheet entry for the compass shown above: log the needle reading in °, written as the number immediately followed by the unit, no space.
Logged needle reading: 75°
